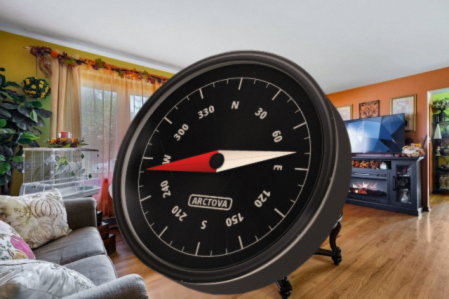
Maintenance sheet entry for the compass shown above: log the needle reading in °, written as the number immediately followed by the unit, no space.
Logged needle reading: 260°
